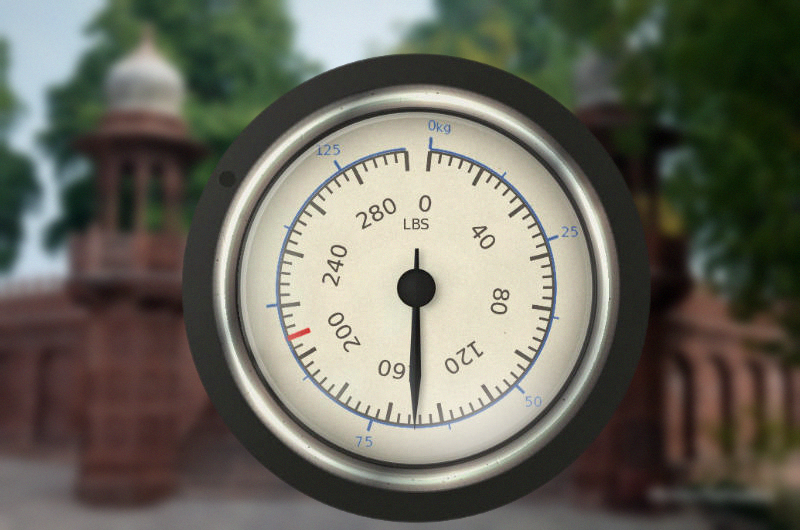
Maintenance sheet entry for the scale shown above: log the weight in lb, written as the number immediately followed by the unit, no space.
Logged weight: 150lb
